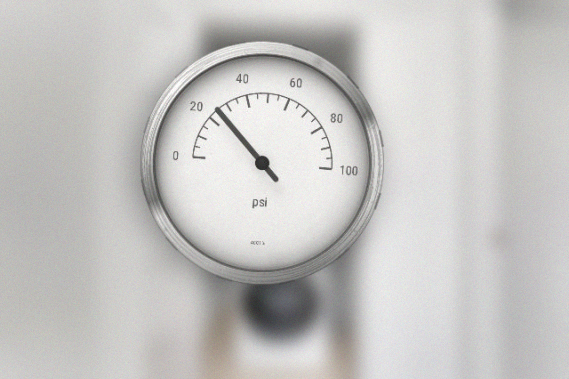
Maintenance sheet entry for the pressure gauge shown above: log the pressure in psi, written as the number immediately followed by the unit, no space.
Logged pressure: 25psi
